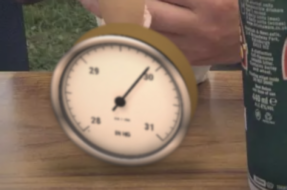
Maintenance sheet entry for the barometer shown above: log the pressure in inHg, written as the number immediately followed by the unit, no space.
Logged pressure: 29.9inHg
